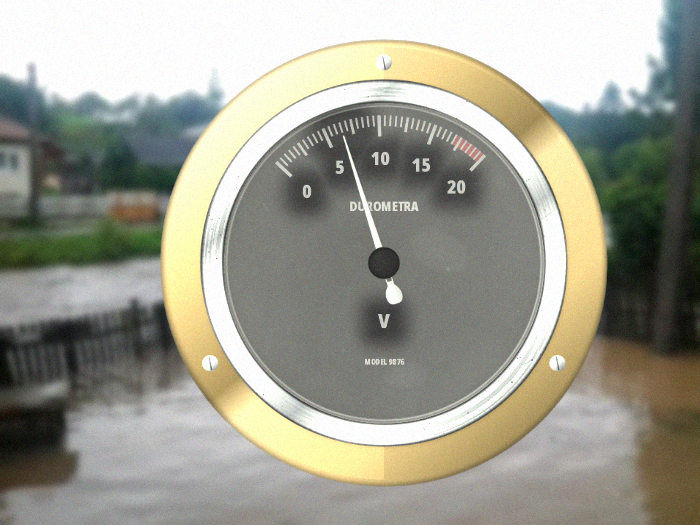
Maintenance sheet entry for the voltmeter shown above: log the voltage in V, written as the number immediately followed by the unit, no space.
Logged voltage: 6.5V
